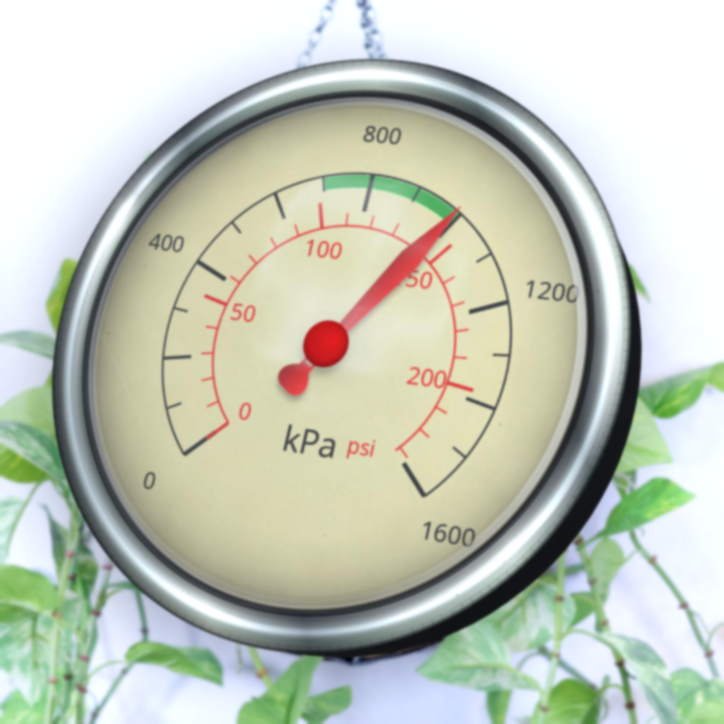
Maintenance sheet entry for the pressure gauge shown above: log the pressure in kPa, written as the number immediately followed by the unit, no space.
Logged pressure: 1000kPa
